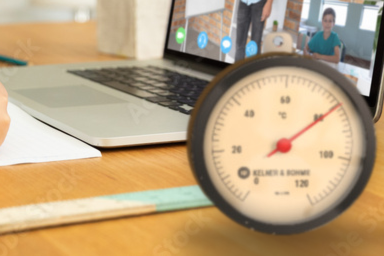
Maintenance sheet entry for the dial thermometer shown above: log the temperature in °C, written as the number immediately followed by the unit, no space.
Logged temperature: 80°C
